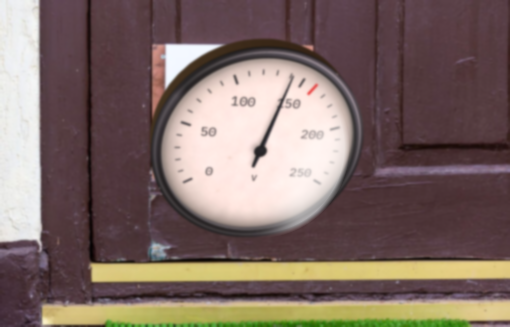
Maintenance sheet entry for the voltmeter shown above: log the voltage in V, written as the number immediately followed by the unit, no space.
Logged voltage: 140V
